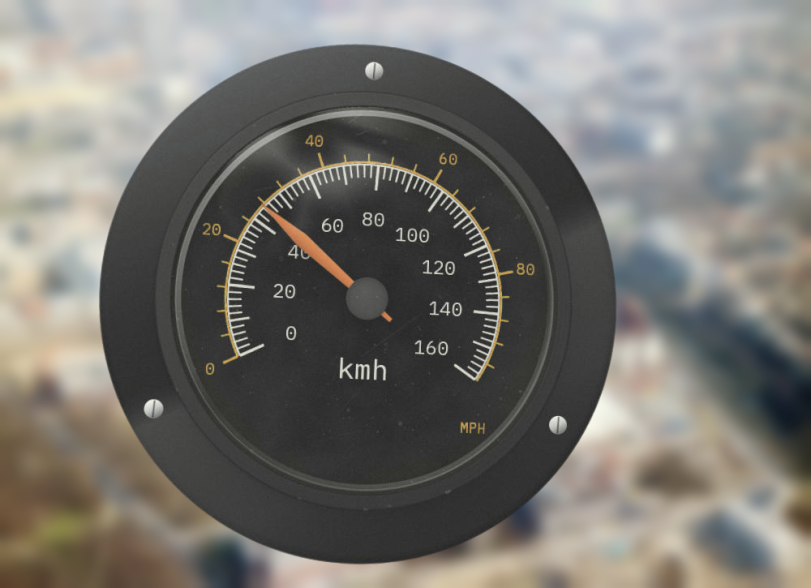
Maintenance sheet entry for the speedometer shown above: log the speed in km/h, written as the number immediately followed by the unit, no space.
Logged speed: 44km/h
